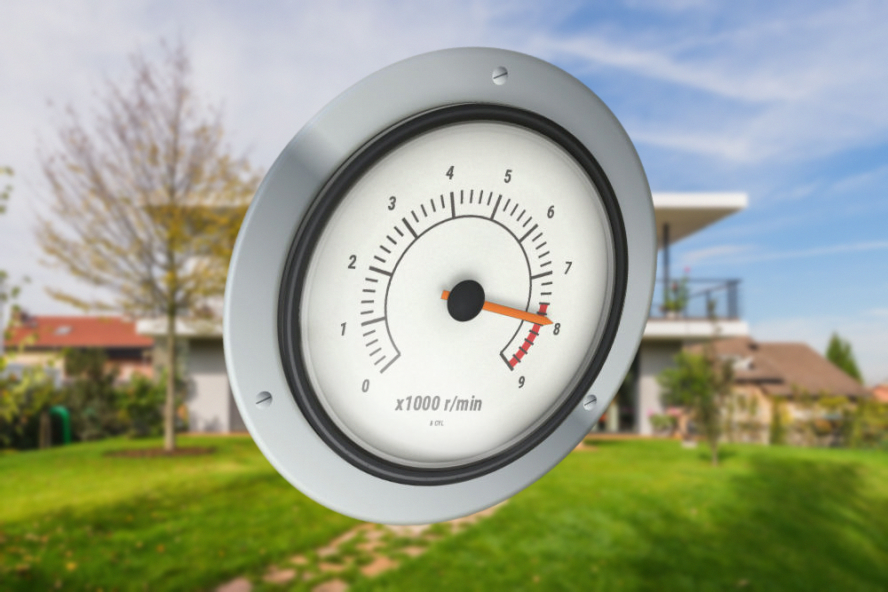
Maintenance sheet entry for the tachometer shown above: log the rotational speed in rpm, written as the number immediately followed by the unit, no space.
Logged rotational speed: 7900rpm
